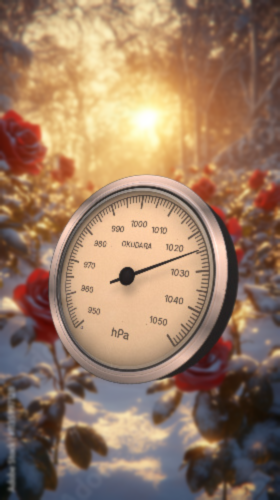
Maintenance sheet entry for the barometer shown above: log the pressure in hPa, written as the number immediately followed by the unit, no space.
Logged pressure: 1025hPa
